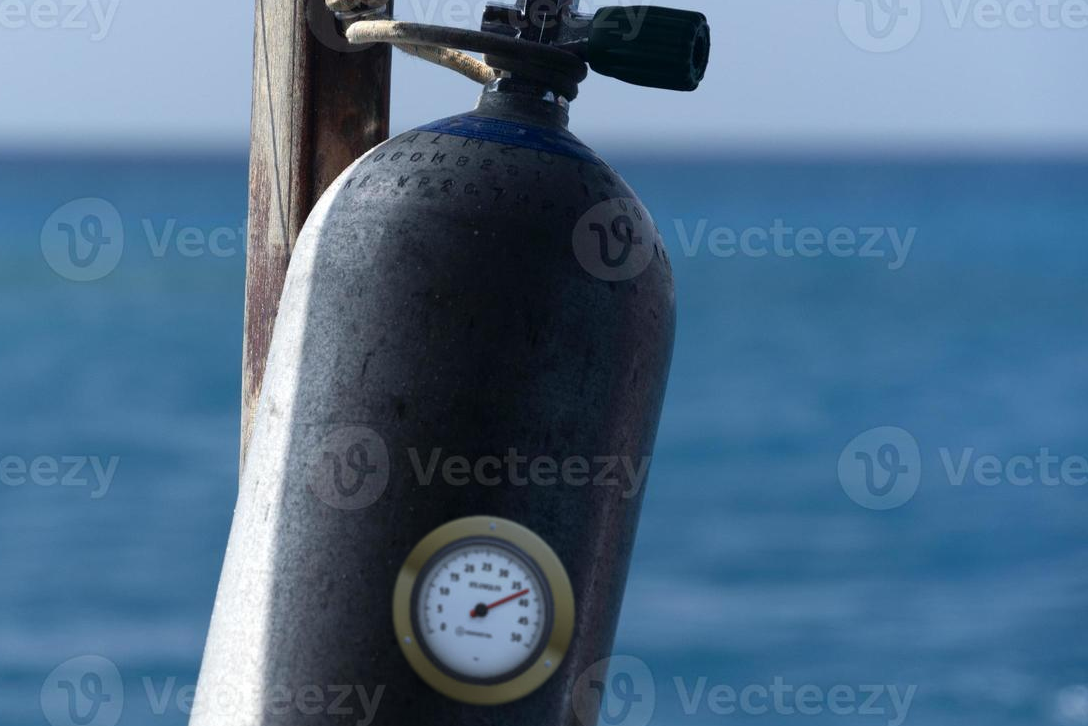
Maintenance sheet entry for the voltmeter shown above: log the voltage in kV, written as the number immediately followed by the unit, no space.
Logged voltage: 37.5kV
